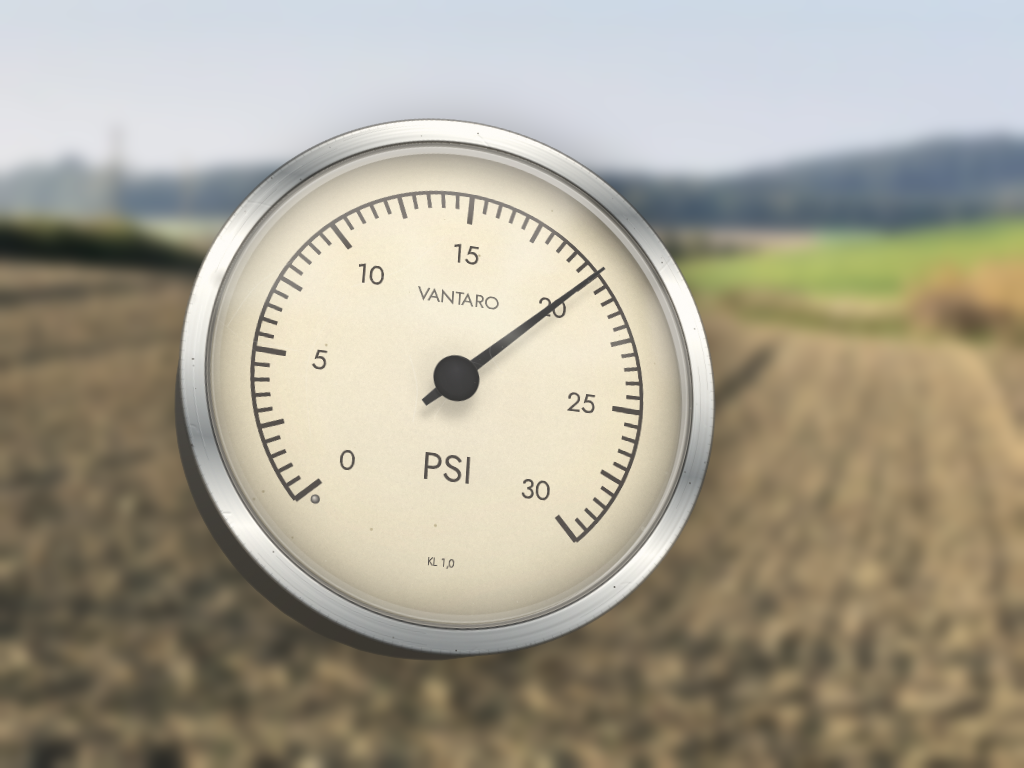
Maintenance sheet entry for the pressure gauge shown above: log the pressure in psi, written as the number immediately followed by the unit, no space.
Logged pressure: 20psi
